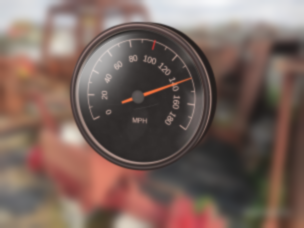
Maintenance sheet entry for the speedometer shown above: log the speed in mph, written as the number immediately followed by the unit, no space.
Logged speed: 140mph
